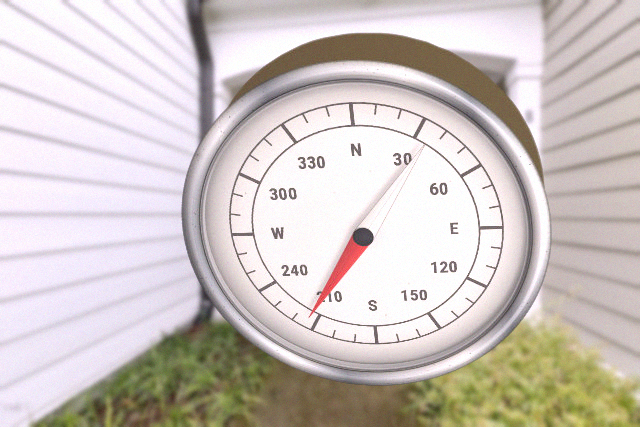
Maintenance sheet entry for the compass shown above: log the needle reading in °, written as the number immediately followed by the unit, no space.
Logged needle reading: 215°
